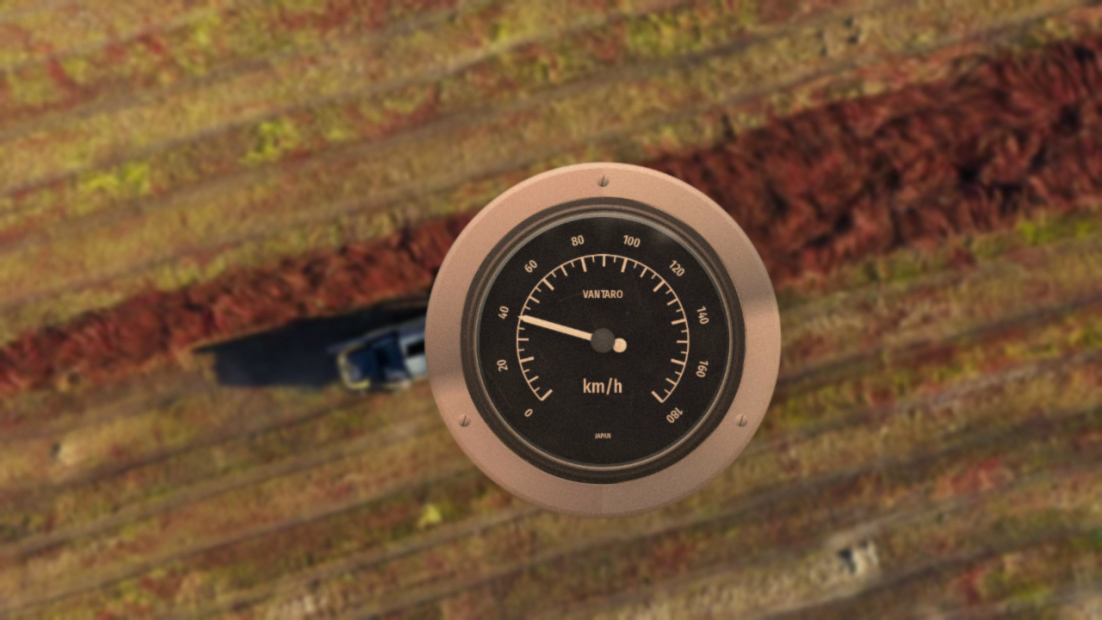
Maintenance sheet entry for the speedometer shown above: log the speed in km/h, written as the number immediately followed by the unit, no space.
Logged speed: 40km/h
